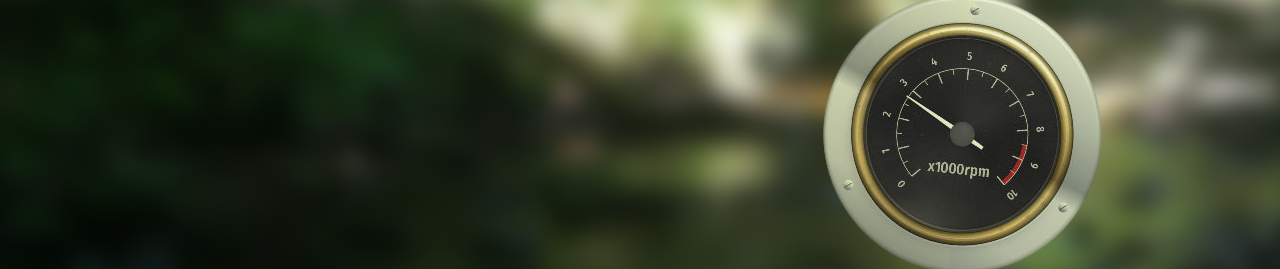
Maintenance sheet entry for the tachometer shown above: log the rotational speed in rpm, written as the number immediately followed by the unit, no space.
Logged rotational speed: 2750rpm
